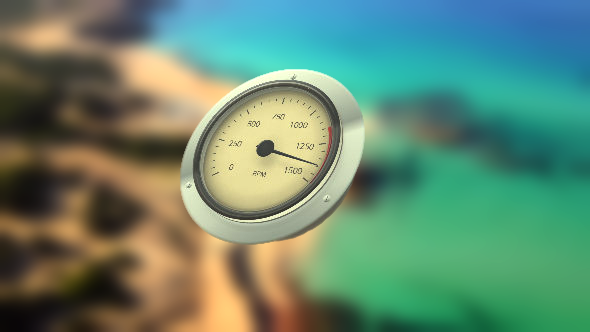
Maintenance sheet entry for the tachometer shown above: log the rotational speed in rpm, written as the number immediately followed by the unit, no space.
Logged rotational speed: 1400rpm
